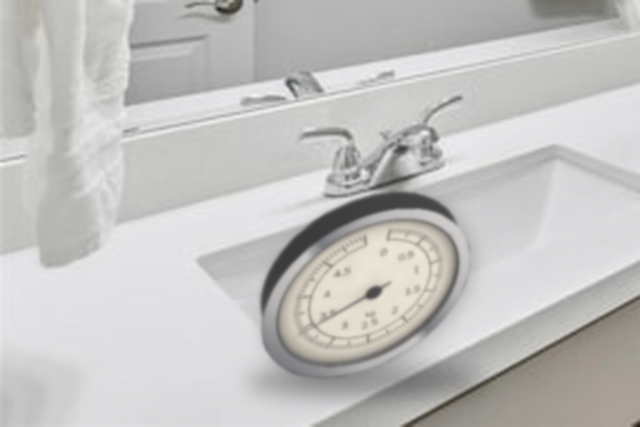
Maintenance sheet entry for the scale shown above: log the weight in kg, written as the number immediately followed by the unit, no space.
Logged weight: 3.5kg
